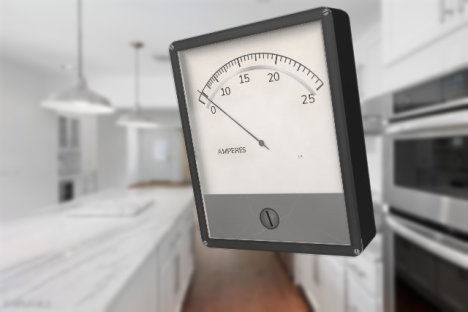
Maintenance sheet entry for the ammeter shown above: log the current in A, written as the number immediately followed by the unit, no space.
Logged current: 5A
